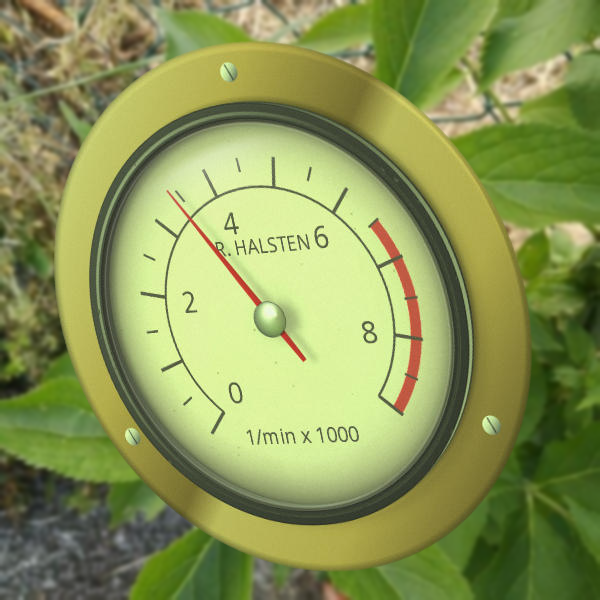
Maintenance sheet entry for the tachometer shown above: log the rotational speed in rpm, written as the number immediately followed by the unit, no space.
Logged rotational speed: 3500rpm
